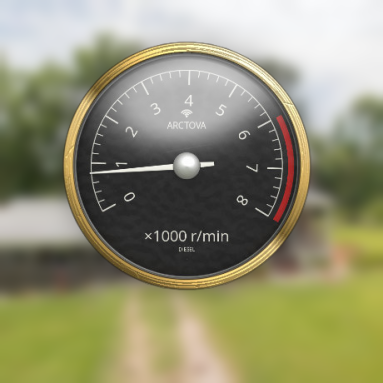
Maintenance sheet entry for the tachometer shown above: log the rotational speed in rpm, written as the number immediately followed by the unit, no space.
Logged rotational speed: 800rpm
